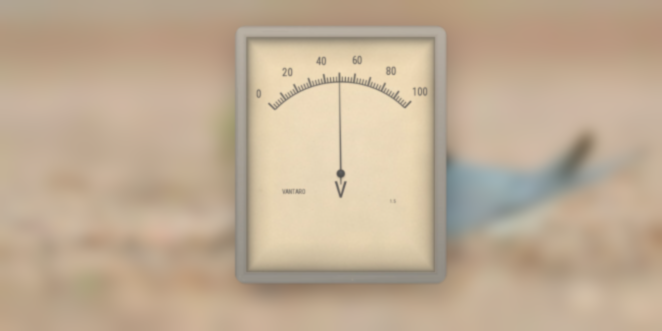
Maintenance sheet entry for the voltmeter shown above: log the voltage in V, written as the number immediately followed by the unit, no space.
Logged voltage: 50V
